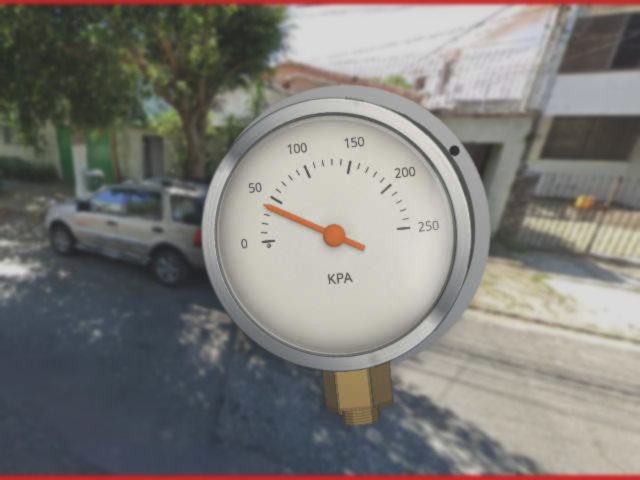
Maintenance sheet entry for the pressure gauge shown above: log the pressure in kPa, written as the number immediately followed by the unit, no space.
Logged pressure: 40kPa
